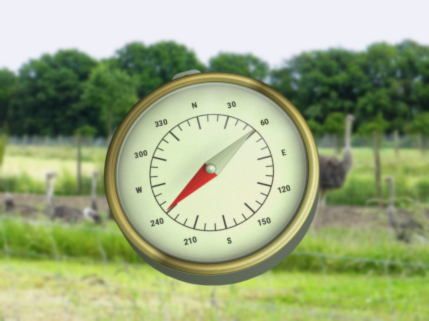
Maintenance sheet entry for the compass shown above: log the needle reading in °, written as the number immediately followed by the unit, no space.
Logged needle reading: 240°
